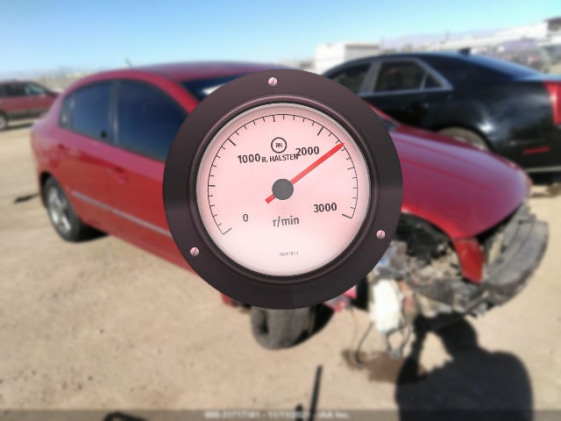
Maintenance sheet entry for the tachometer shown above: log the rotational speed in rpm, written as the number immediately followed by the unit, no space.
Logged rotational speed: 2250rpm
